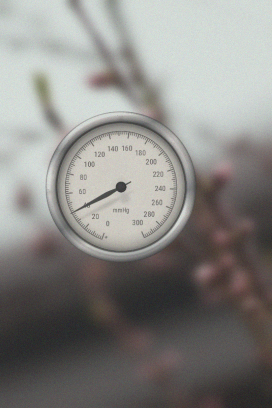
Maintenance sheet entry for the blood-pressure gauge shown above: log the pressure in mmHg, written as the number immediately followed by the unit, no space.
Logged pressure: 40mmHg
